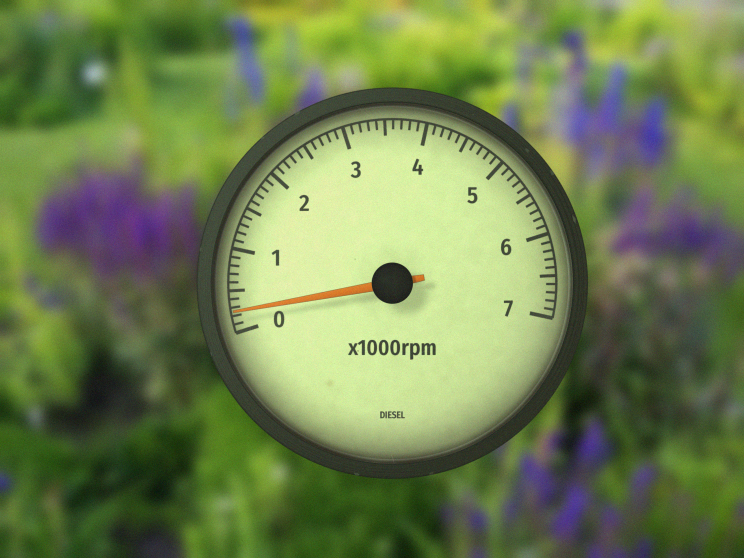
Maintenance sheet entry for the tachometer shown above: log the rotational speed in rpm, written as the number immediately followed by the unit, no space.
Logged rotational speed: 250rpm
